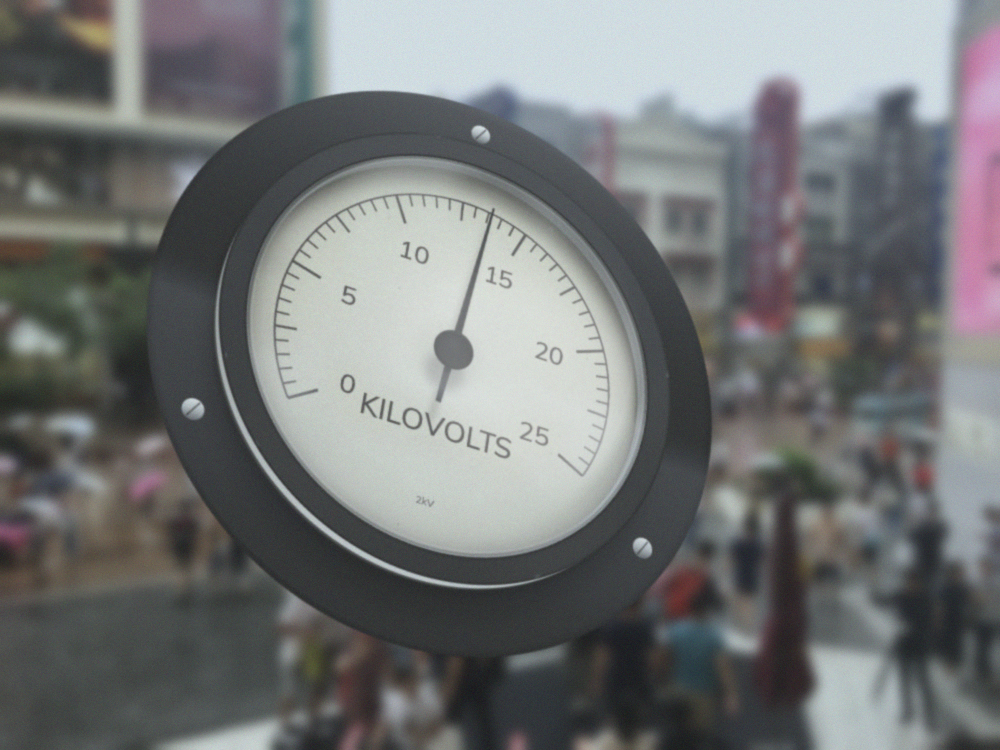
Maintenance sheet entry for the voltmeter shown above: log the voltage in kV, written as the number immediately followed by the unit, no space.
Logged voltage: 13.5kV
